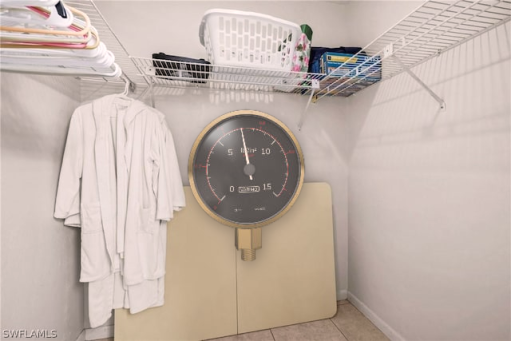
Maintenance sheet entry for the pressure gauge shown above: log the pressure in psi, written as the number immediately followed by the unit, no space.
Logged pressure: 7psi
